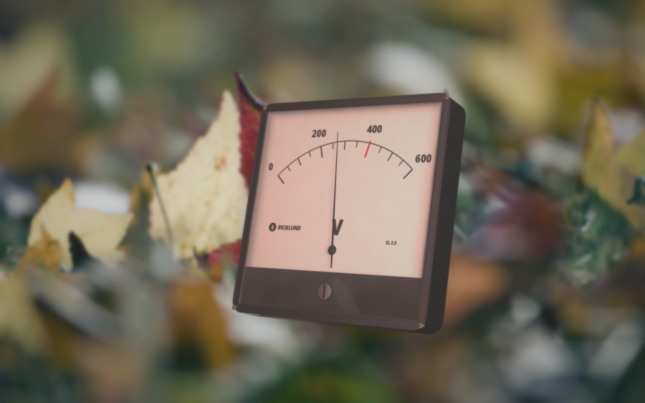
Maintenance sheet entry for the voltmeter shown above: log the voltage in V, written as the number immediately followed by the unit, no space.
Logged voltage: 275V
